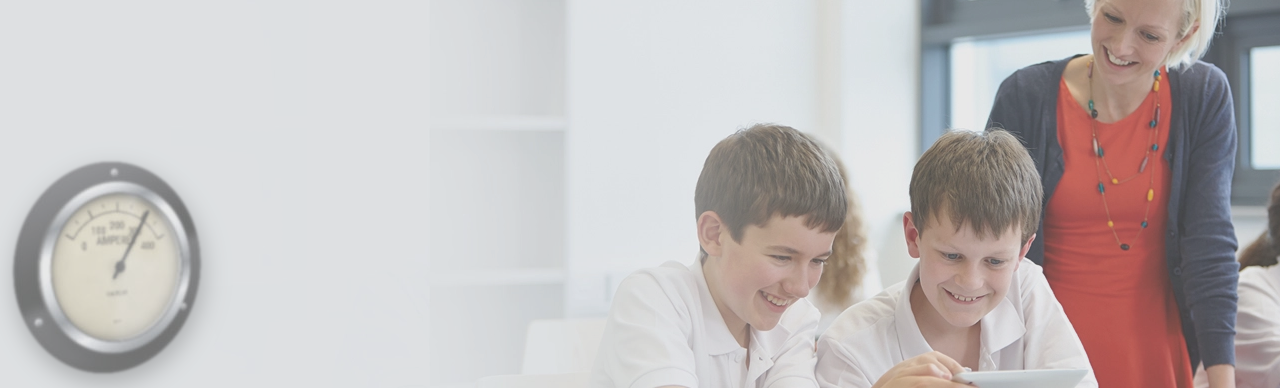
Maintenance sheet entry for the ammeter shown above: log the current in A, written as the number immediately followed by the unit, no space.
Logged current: 300A
